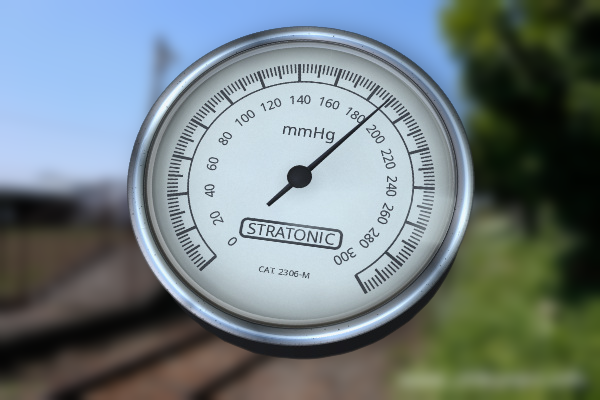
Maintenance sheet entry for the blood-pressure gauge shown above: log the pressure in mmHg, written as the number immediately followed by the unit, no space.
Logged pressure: 190mmHg
